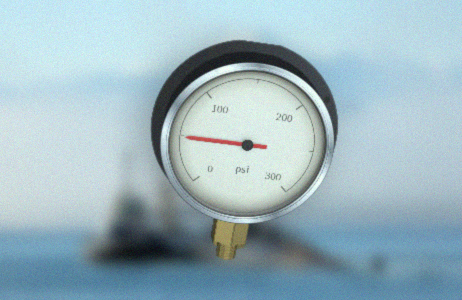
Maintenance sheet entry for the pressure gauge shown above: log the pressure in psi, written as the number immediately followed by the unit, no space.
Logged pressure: 50psi
